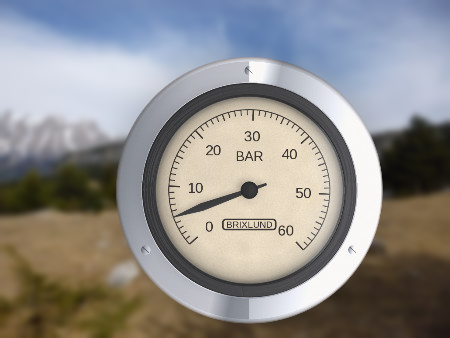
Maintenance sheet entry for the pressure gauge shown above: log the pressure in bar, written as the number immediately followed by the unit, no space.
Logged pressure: 5bar
